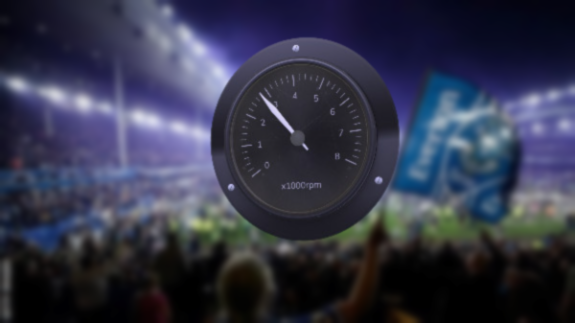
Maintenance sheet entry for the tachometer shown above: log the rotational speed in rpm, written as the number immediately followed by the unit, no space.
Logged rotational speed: 2800rpm
